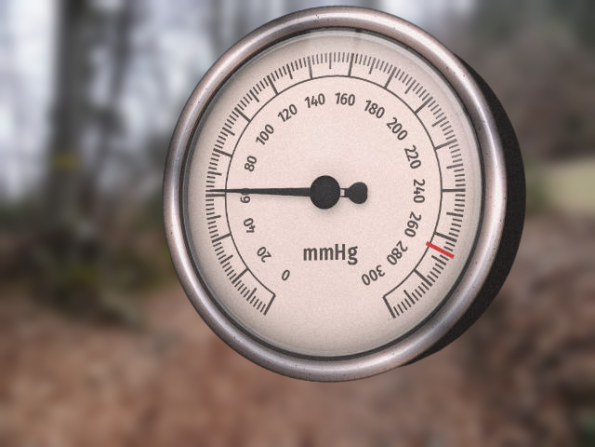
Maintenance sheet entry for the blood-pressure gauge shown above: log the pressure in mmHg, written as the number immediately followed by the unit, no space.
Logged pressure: 62mmHg
